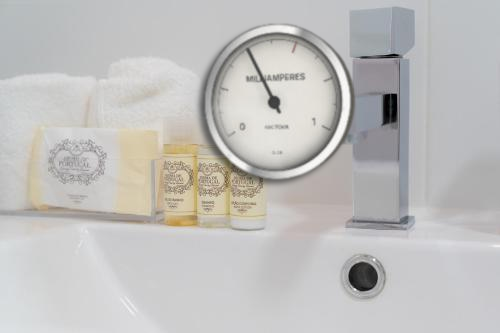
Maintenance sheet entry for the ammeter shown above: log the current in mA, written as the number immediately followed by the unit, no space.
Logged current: 0.4mA
